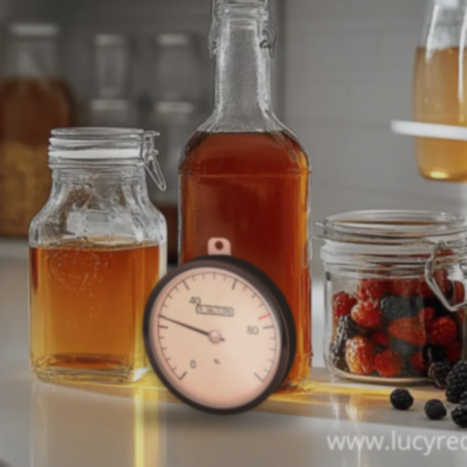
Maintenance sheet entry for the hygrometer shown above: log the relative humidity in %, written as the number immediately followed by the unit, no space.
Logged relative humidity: 24%
